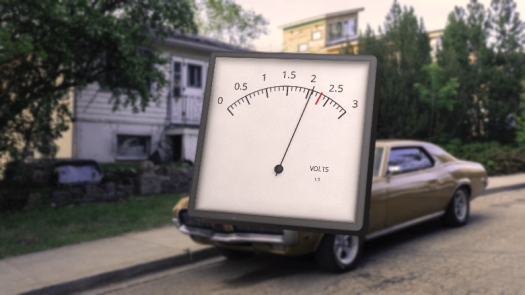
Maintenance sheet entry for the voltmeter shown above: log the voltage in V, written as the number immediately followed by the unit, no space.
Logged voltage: 2.1V
